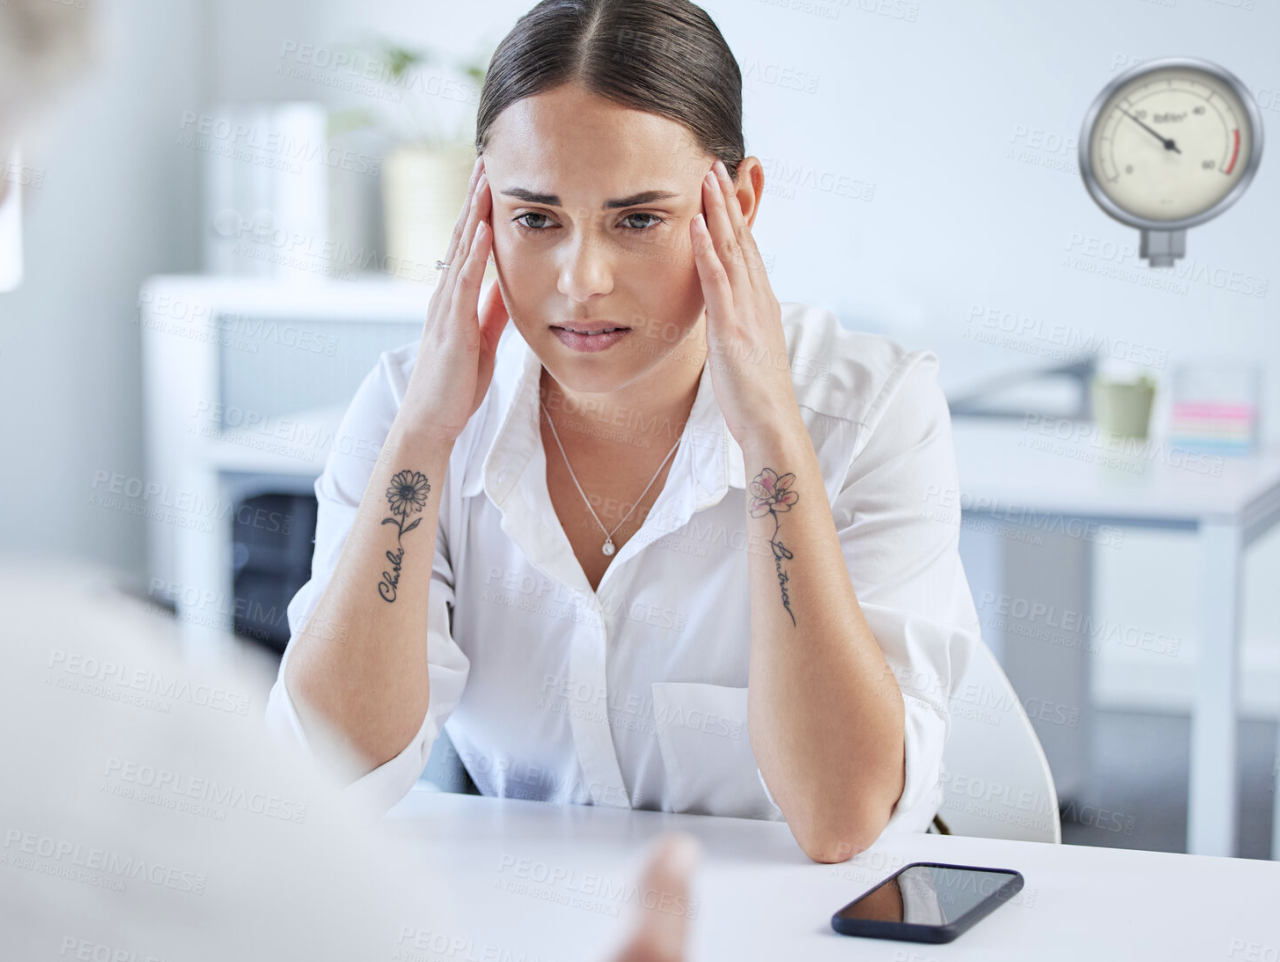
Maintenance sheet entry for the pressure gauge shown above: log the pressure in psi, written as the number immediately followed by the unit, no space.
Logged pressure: 17.5psi
